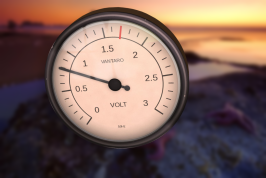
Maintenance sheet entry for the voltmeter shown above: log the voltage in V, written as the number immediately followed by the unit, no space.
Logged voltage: 0.8V
